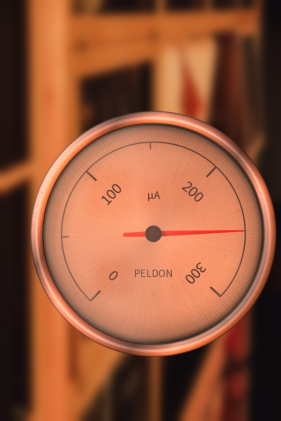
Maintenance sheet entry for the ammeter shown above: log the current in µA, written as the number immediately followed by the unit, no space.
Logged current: 250µA
